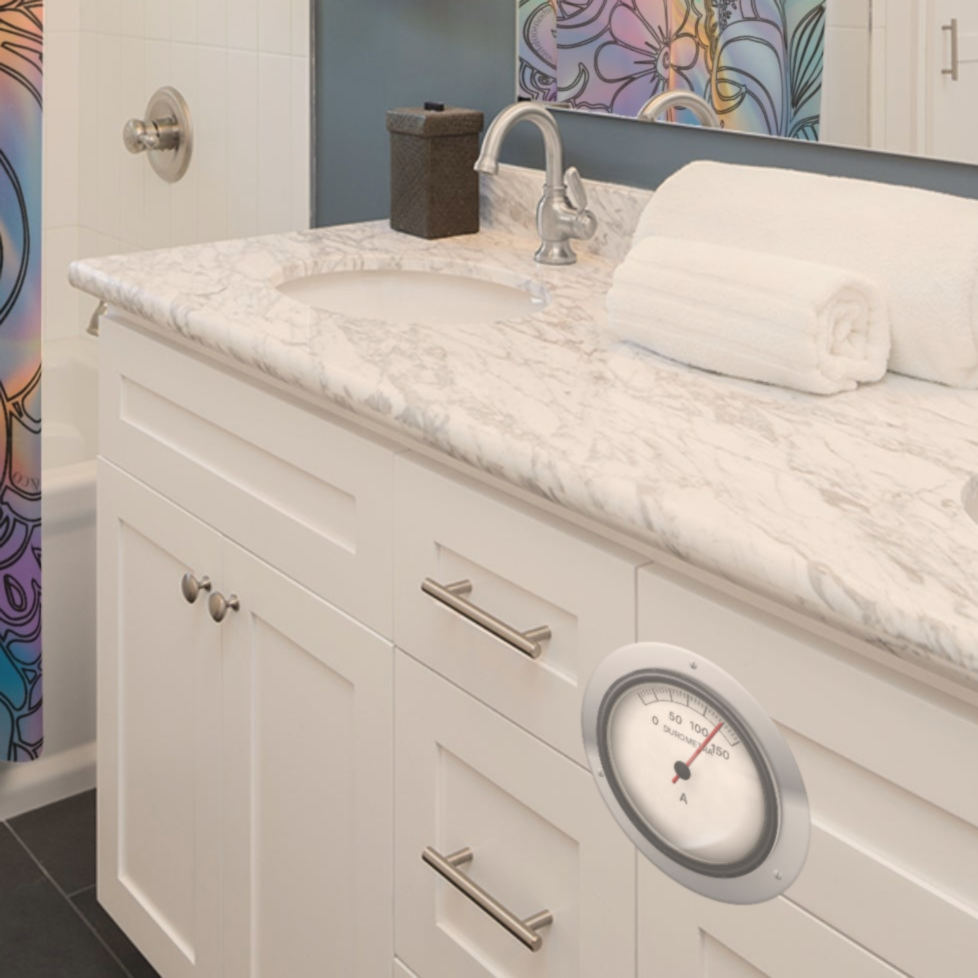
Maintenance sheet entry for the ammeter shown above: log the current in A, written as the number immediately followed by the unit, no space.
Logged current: 125A
